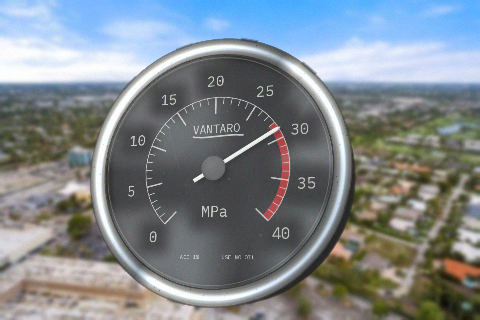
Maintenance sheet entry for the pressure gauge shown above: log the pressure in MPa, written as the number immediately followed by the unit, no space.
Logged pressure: 29MPa
